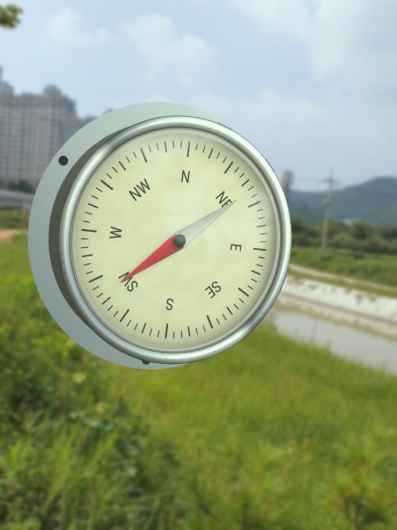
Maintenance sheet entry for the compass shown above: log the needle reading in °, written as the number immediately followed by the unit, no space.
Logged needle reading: 230°
